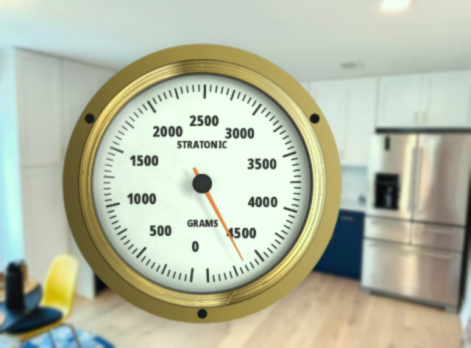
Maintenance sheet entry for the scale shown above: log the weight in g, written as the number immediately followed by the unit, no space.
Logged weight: 4650g
